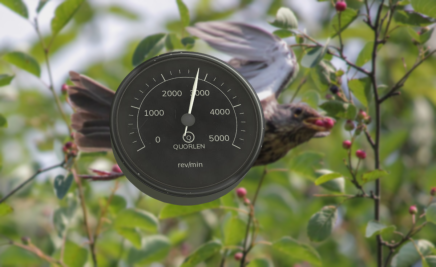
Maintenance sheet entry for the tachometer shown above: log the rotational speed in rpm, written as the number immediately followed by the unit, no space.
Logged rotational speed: 2800rpm
